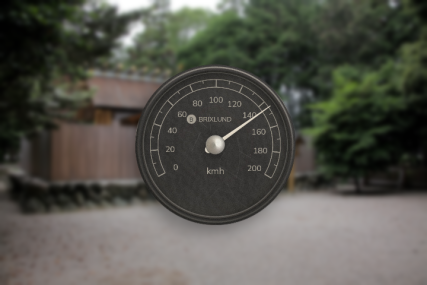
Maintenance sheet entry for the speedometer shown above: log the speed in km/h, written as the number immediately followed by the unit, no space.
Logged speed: 145km/h
